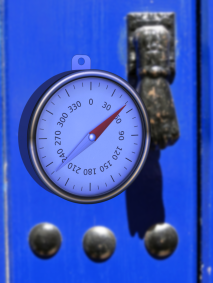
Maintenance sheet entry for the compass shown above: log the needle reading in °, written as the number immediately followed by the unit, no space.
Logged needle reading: 50°
